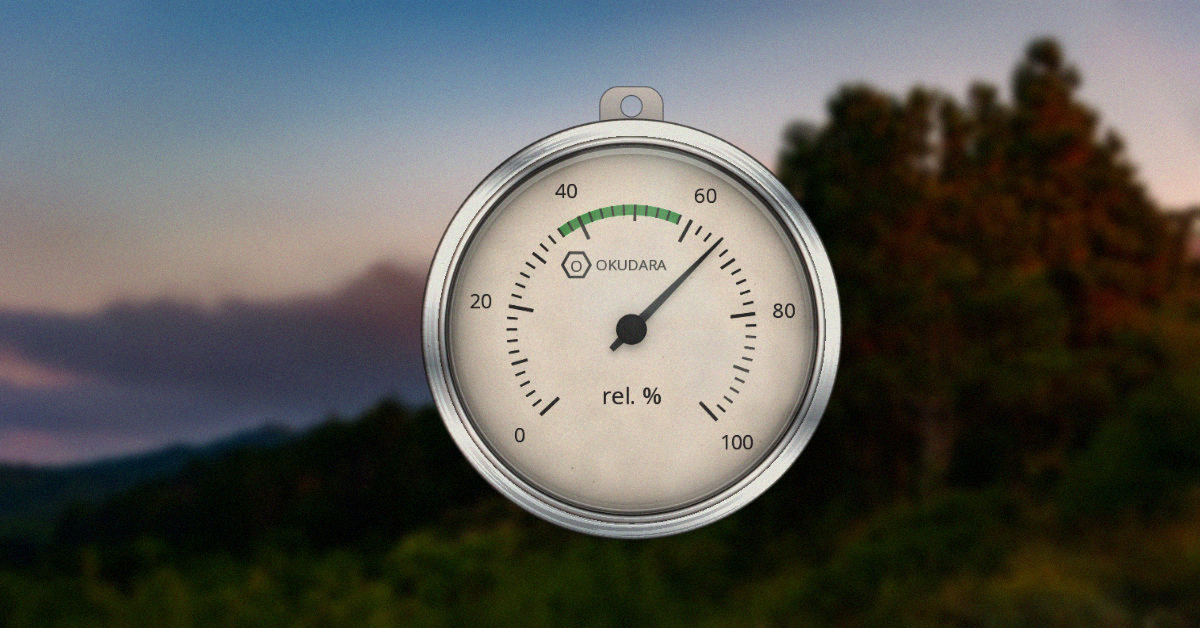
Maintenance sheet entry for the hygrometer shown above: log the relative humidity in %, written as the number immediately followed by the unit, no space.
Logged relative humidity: 66%
